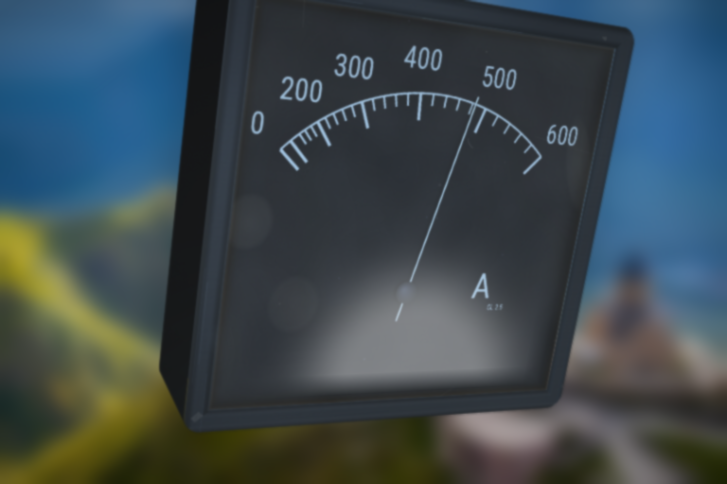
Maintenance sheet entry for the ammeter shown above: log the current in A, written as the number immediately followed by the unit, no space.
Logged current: 480A
